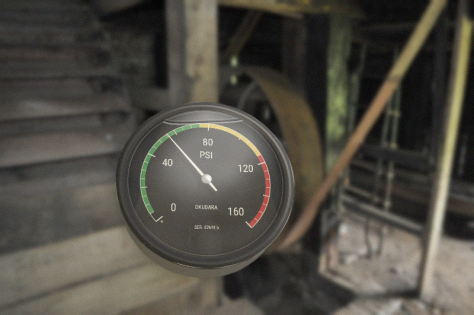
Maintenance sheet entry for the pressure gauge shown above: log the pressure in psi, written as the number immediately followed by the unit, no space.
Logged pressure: 55psi
